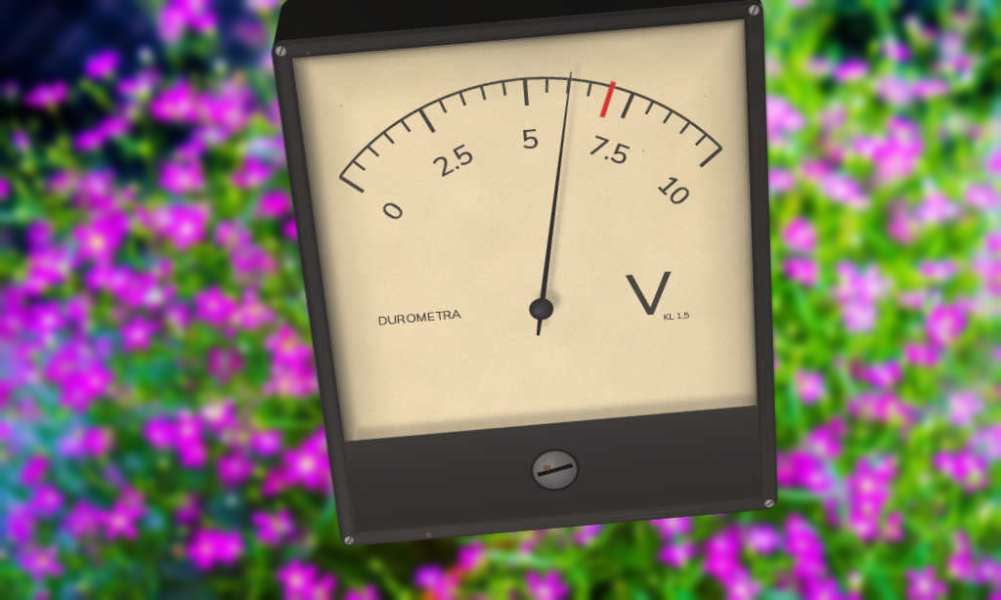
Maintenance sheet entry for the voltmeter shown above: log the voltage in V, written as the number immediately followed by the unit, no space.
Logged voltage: 6V
